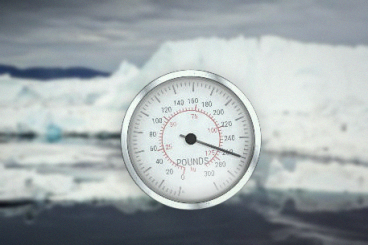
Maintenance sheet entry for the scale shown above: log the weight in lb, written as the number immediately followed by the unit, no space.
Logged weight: 260lb
